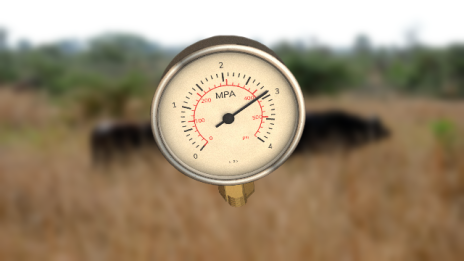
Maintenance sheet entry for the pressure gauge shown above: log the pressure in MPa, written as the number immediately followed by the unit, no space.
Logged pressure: 2.9MPa
